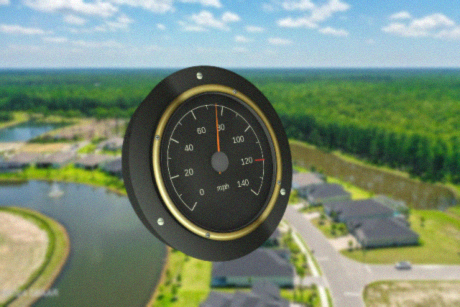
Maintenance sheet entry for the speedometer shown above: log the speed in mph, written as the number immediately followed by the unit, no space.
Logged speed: 75mph
